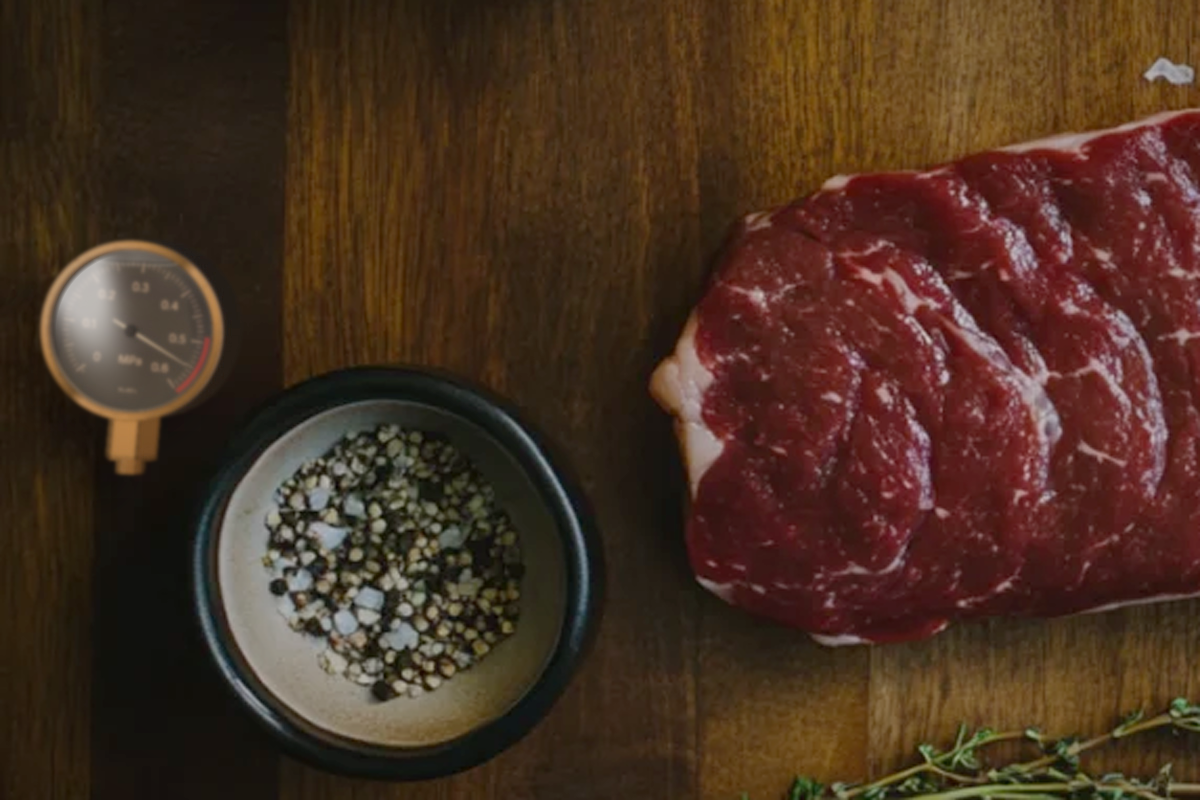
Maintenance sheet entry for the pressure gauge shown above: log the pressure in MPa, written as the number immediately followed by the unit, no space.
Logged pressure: 0.55MPa
